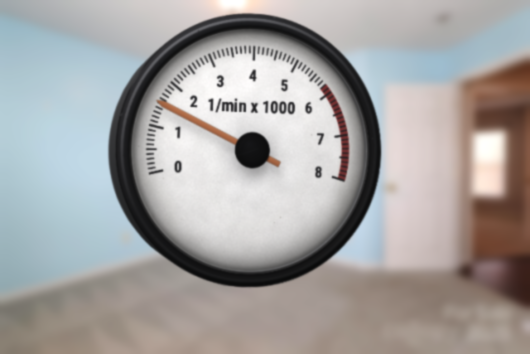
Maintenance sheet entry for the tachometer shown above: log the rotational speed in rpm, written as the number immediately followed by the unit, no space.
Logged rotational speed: 1500rpm
